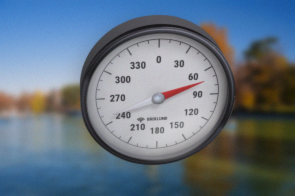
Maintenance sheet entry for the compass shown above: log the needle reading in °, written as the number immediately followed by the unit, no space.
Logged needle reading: 70°
